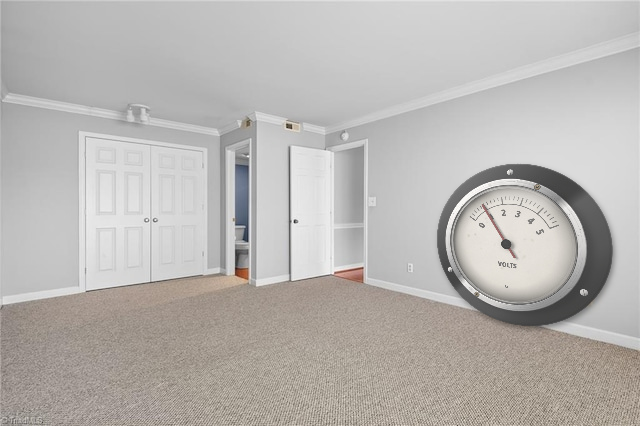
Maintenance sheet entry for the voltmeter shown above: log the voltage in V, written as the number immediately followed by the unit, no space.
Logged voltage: 1V
